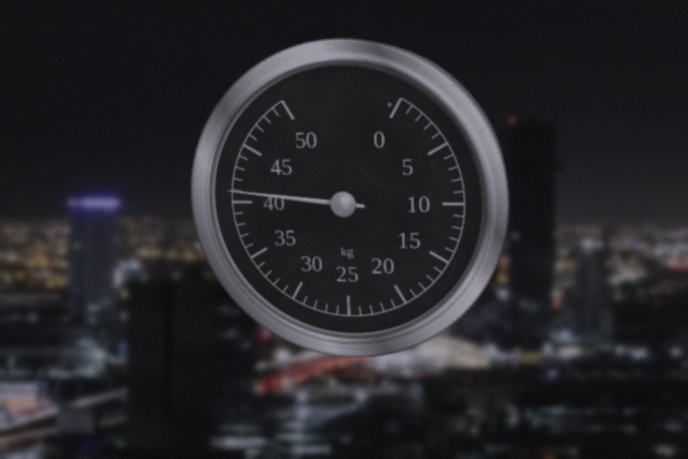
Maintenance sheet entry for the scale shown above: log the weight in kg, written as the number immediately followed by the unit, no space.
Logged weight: 41kg
